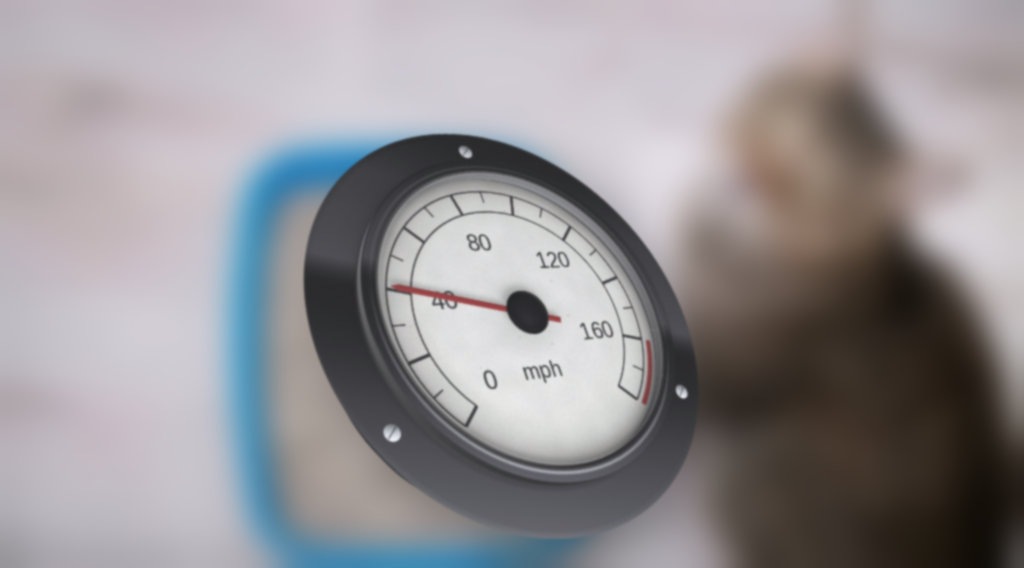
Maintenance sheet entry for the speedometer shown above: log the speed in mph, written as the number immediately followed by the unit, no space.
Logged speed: 40mph
